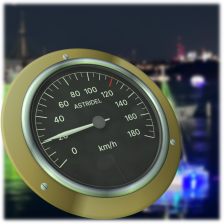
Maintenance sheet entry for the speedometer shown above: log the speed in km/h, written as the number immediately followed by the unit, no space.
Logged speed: 20km/h
